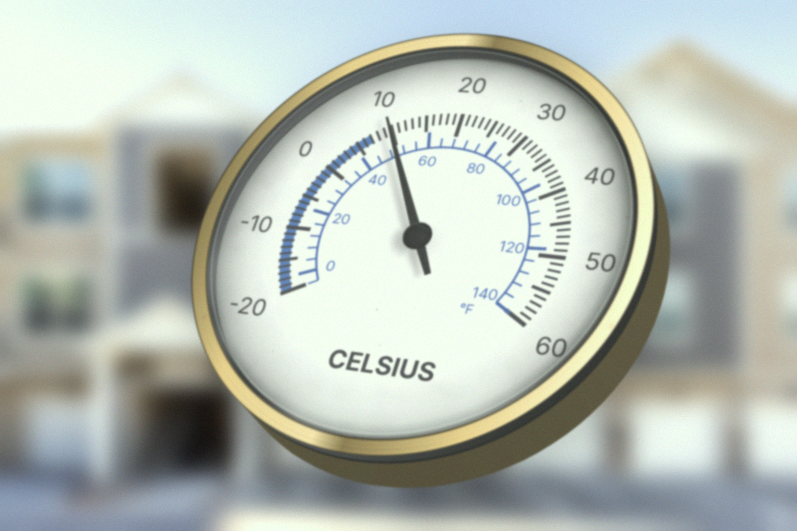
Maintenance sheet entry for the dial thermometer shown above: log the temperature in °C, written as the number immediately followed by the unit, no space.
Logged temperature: 10°C
